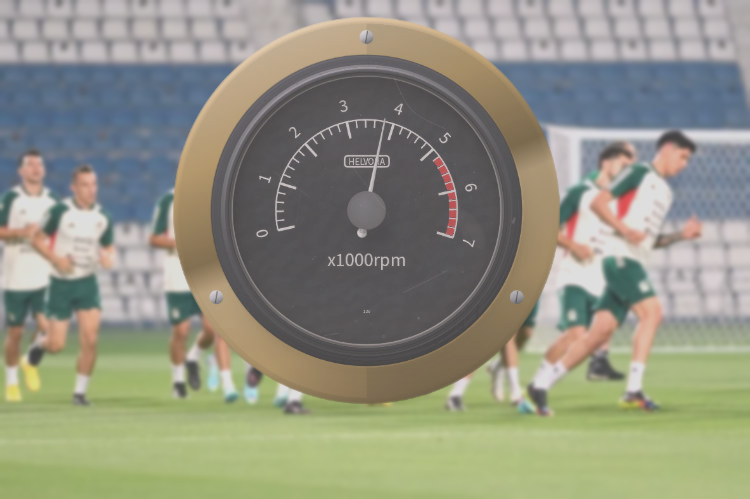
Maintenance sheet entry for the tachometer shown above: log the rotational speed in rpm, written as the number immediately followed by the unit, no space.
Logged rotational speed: 3800rpm
